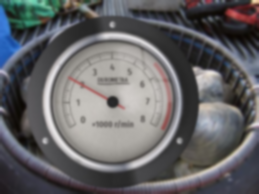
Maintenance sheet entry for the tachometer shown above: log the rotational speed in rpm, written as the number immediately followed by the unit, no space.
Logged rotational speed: 2000rpm
